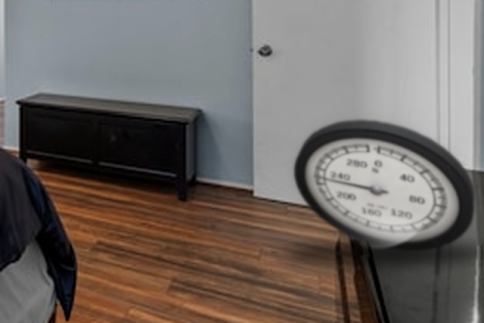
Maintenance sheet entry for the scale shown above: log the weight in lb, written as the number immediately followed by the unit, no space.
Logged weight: 230lb
